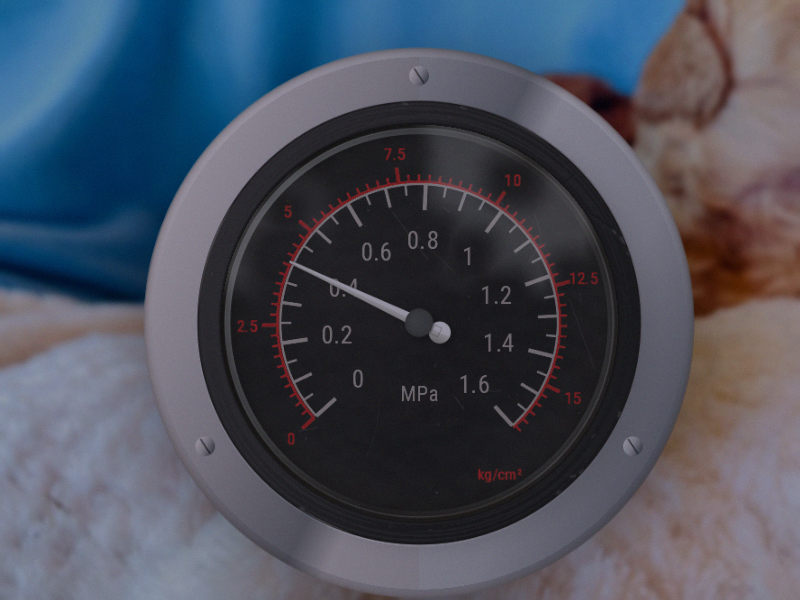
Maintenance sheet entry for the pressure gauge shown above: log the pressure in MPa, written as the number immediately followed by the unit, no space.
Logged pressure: 0.4MPa
